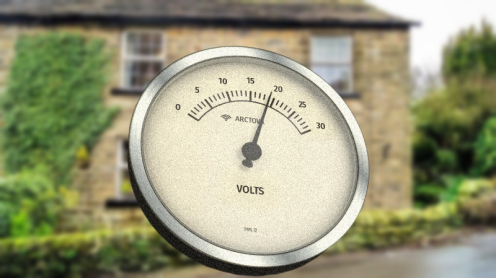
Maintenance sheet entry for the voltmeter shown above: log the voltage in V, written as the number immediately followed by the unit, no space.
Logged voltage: 19V
